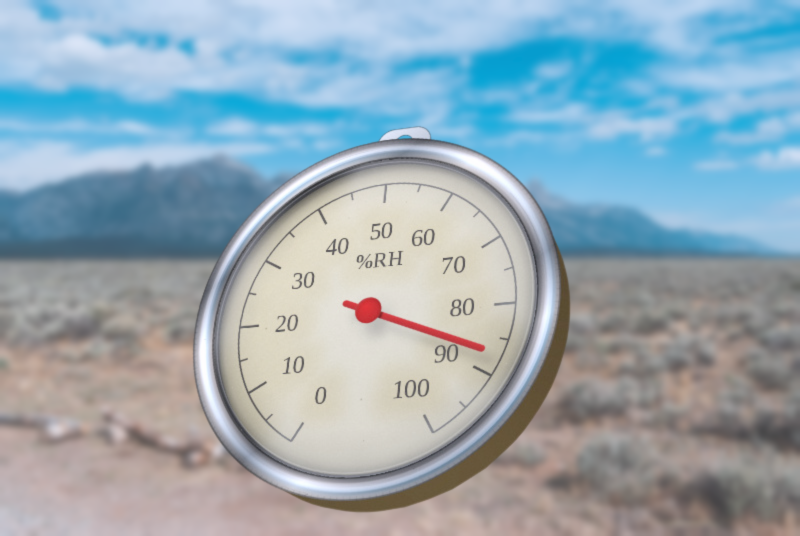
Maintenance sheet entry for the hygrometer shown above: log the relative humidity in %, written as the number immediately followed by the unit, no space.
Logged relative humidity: 87.5%
